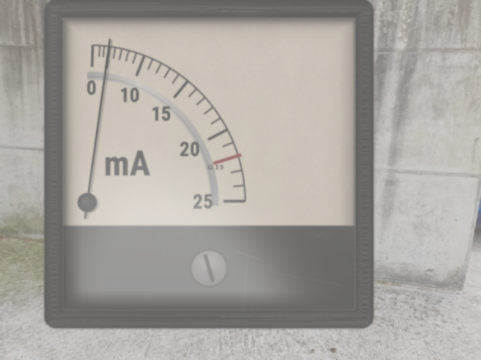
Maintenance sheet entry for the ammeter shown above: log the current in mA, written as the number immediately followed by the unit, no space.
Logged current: 5mA
